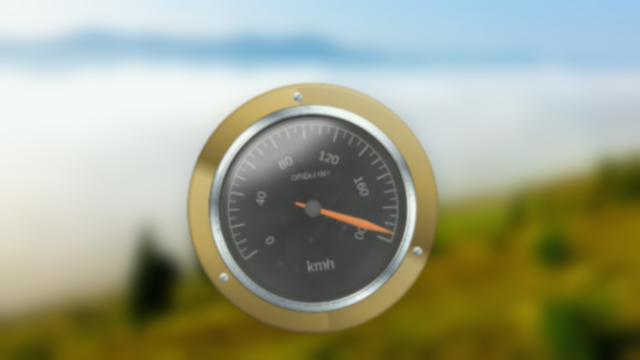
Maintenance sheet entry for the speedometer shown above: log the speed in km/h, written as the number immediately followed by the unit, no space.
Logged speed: 195km/h
